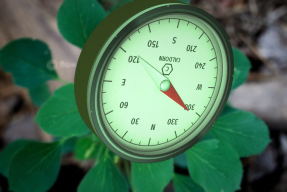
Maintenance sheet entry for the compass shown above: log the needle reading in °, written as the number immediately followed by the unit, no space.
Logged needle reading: 305°
